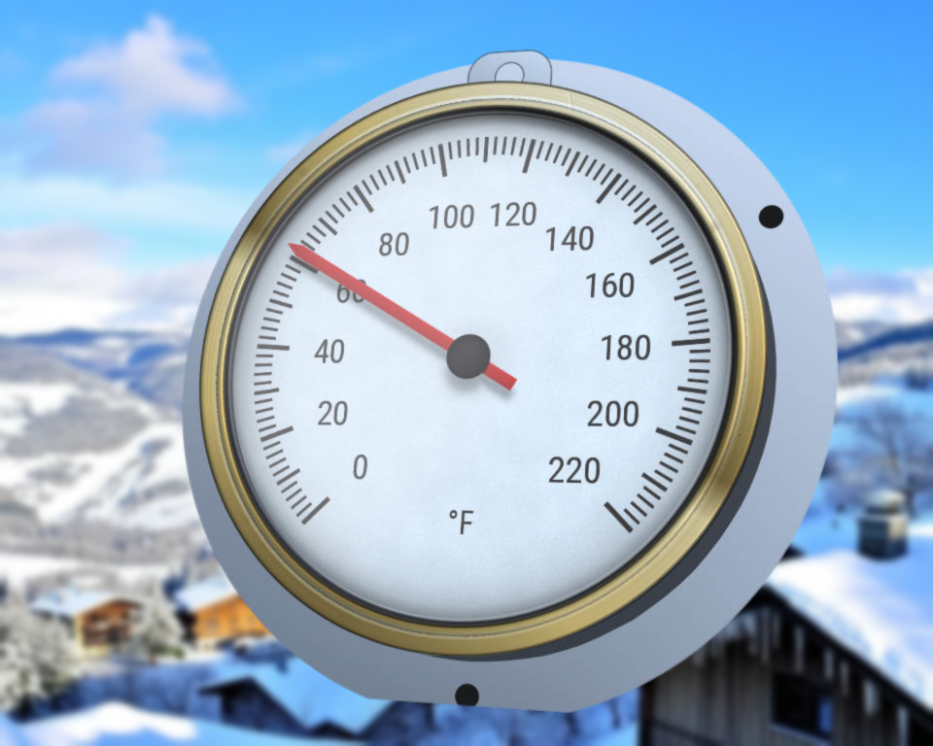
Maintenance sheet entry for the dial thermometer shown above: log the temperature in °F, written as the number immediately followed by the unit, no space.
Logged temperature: 62°F
